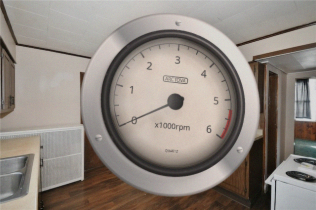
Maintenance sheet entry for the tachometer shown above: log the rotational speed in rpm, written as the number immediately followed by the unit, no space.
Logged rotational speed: 0rpm
